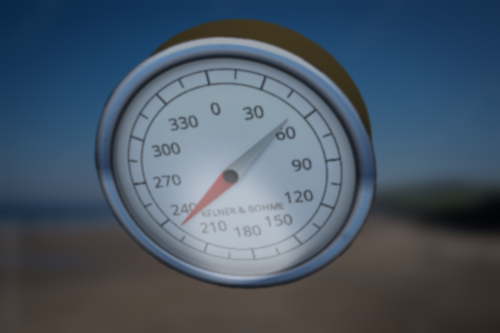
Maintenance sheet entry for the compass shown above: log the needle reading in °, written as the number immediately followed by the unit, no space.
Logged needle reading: 232.5°
